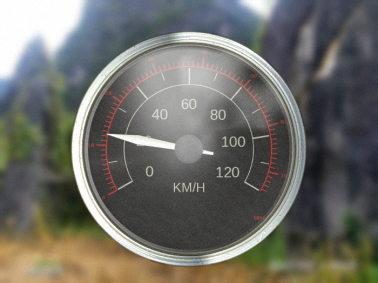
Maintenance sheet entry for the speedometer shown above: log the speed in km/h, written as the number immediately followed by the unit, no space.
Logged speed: 20km/h
